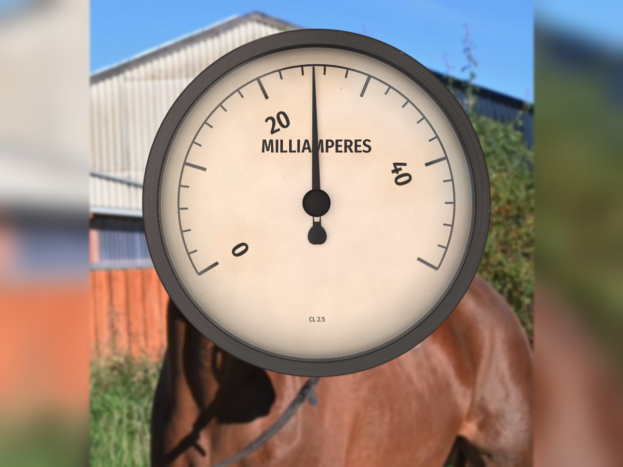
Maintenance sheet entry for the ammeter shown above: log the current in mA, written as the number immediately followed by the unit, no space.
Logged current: 25mA
